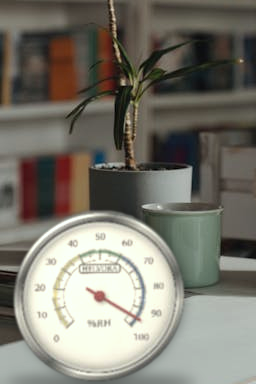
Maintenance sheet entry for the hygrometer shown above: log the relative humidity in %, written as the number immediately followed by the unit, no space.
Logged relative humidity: 95%
